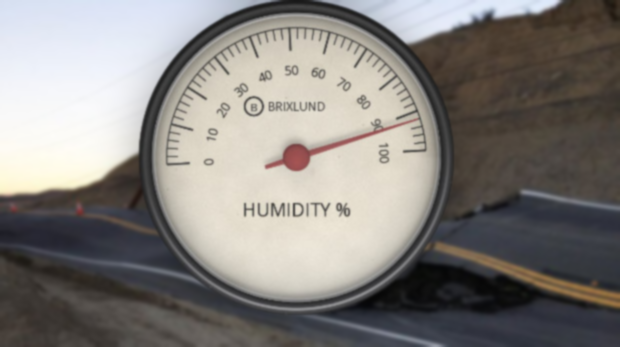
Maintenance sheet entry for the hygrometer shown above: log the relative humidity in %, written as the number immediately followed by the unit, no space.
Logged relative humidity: 92%
